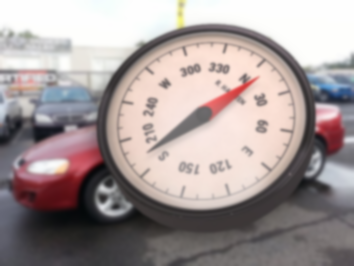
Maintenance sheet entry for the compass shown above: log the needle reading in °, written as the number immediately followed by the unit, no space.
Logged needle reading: 10°
